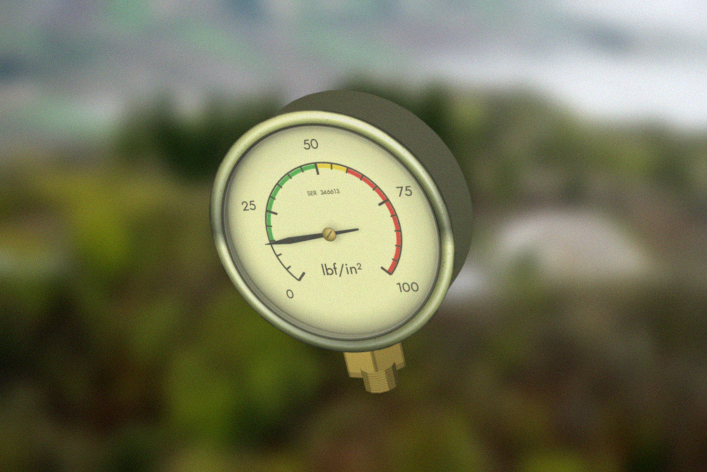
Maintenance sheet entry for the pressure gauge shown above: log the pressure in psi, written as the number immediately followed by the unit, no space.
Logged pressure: 15psi
